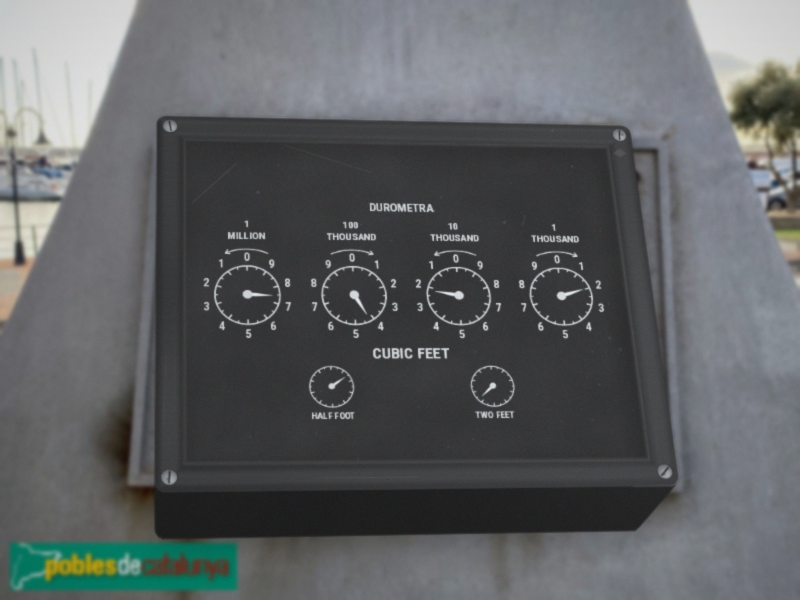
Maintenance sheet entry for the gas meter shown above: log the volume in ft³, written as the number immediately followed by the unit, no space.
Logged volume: 742200ft³
